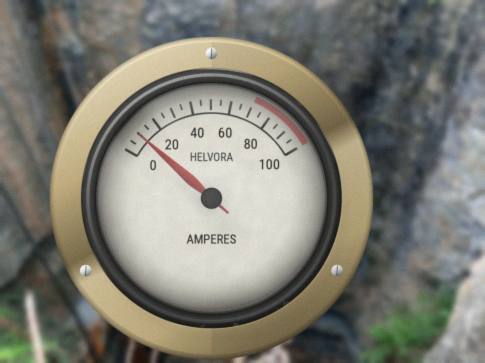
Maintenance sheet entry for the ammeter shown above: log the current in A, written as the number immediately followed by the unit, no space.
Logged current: 10A
